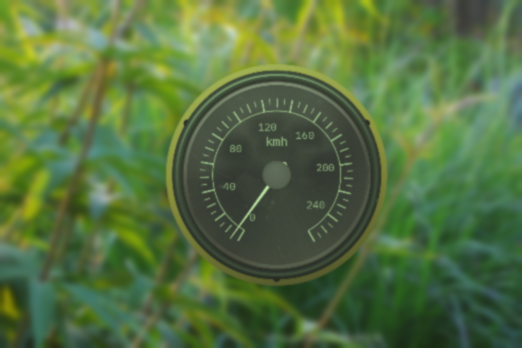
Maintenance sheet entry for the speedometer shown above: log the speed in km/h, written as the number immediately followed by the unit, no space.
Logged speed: 5km/h
